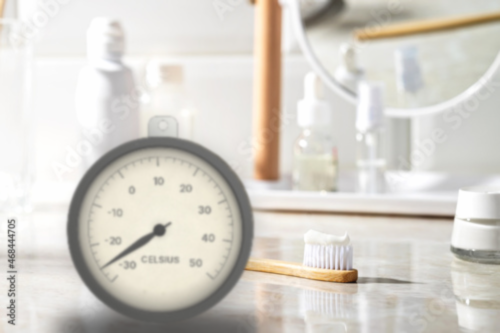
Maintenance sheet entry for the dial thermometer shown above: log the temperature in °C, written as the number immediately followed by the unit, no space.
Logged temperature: -26°C
